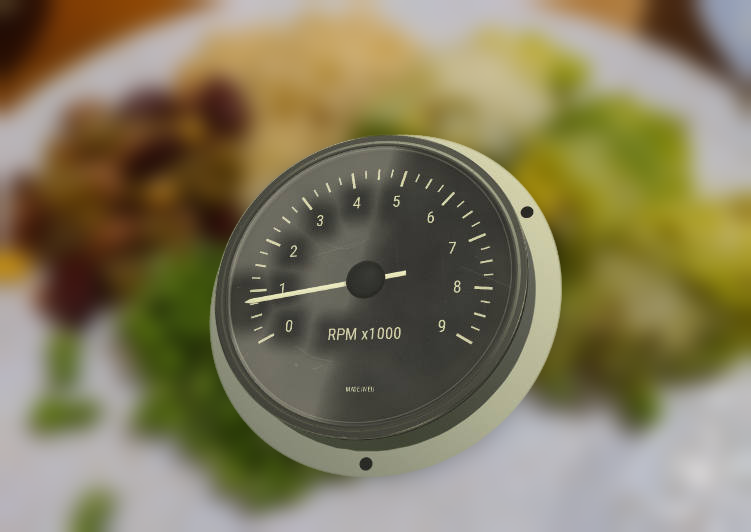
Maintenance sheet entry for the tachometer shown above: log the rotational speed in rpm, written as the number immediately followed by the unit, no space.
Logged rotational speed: 750rpm
